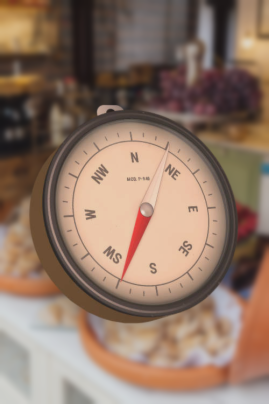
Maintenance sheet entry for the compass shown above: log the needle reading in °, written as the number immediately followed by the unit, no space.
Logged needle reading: 210°
